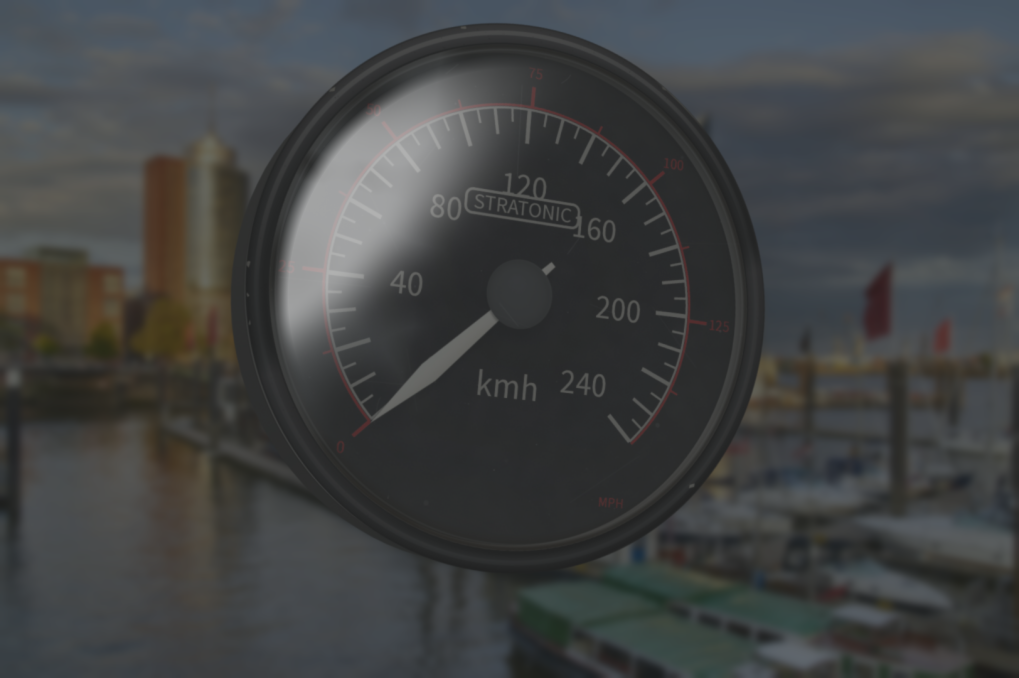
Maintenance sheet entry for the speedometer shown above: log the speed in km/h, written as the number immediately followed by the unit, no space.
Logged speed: 0km/h
